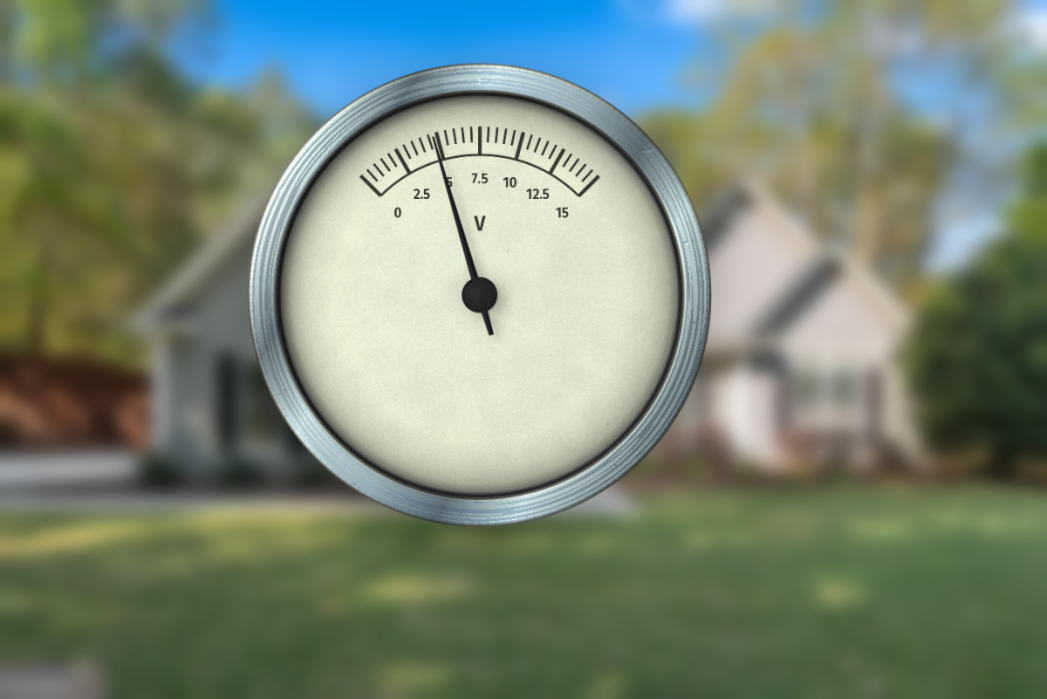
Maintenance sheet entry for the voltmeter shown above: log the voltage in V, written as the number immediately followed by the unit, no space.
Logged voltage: 4.75V
